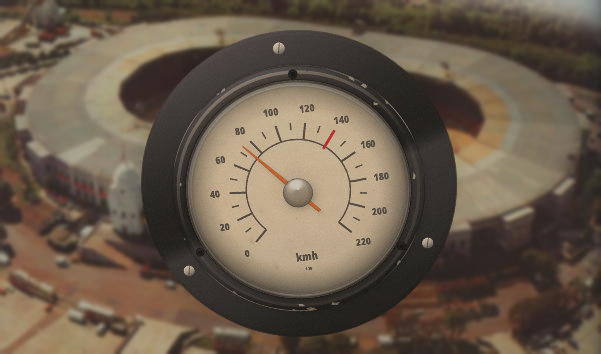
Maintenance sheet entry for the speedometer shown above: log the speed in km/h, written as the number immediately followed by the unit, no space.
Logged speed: 75km/h
